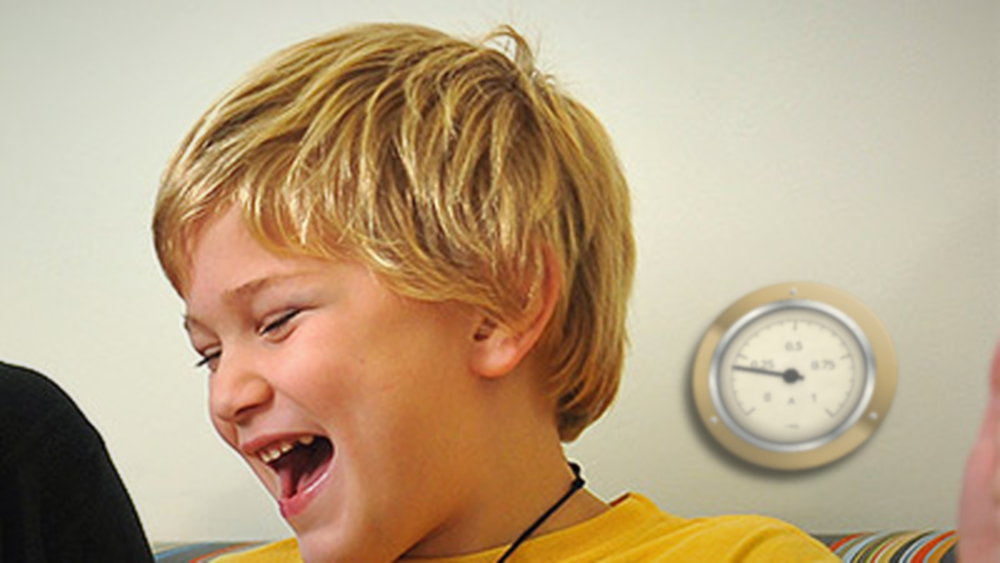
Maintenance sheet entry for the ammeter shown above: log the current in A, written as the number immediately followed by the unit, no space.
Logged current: 0.2A
